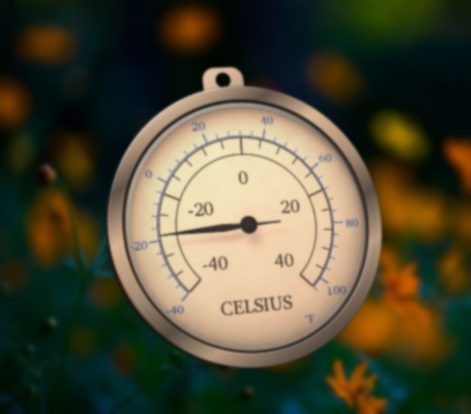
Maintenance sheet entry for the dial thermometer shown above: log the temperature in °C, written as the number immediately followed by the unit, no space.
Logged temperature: -28°C
